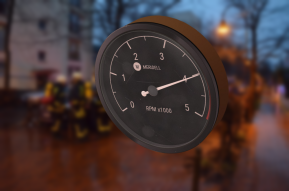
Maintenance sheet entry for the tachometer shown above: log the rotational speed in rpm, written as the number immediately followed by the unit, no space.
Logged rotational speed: 4000rpm
